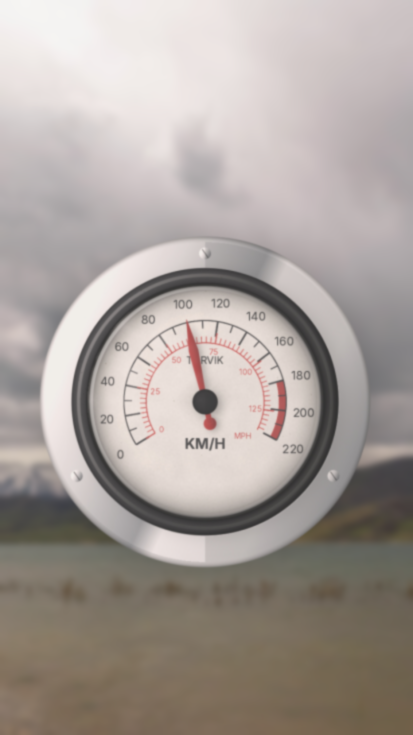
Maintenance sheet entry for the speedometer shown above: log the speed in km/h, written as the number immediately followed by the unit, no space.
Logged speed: 100km/h
